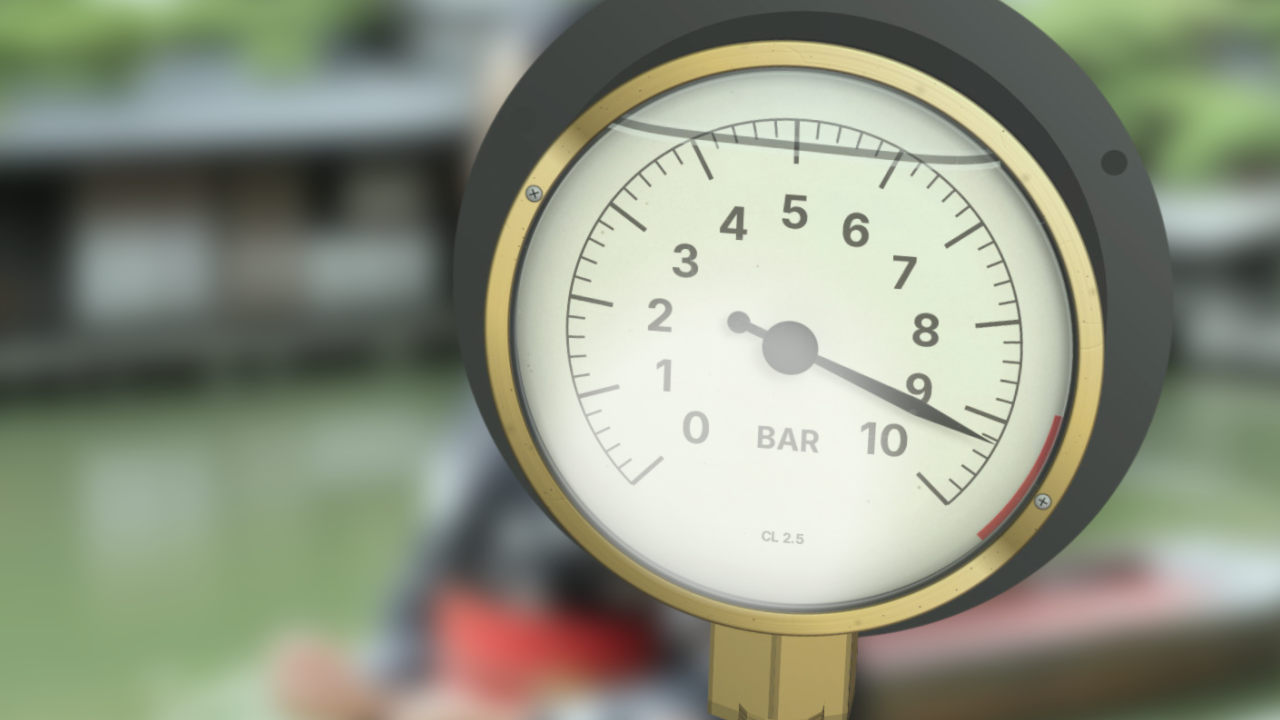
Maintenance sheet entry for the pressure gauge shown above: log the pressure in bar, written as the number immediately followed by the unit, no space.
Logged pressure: 9.2bar
